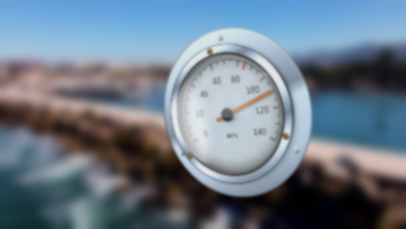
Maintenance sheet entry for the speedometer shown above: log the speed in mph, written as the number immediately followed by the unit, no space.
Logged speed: 110mph
